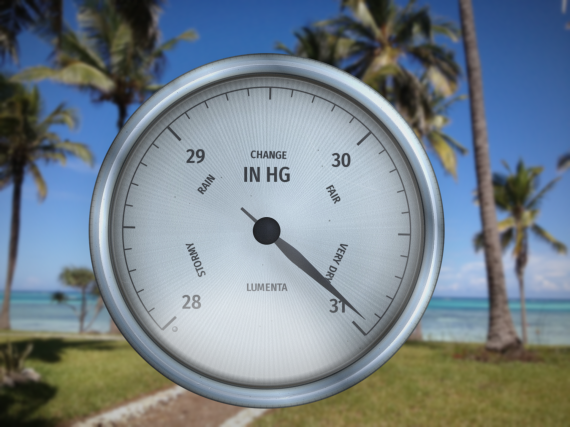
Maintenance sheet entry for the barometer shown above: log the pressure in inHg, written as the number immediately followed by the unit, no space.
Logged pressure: 30.95inHg
